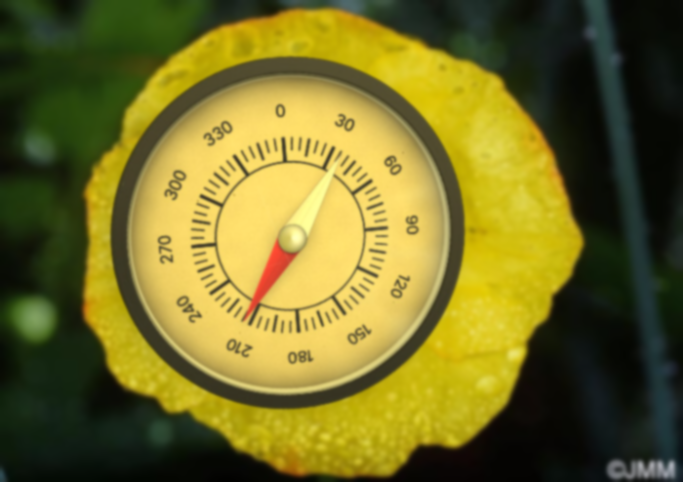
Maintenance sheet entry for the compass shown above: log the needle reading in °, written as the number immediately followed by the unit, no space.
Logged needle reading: 215°
